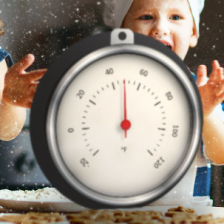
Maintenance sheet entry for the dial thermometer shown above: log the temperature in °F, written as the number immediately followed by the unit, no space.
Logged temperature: 48°F
